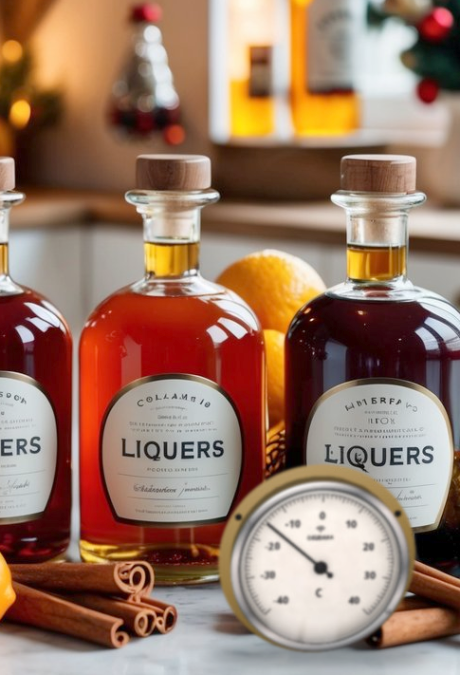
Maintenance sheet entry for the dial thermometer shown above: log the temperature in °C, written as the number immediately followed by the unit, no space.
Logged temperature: -15°C
